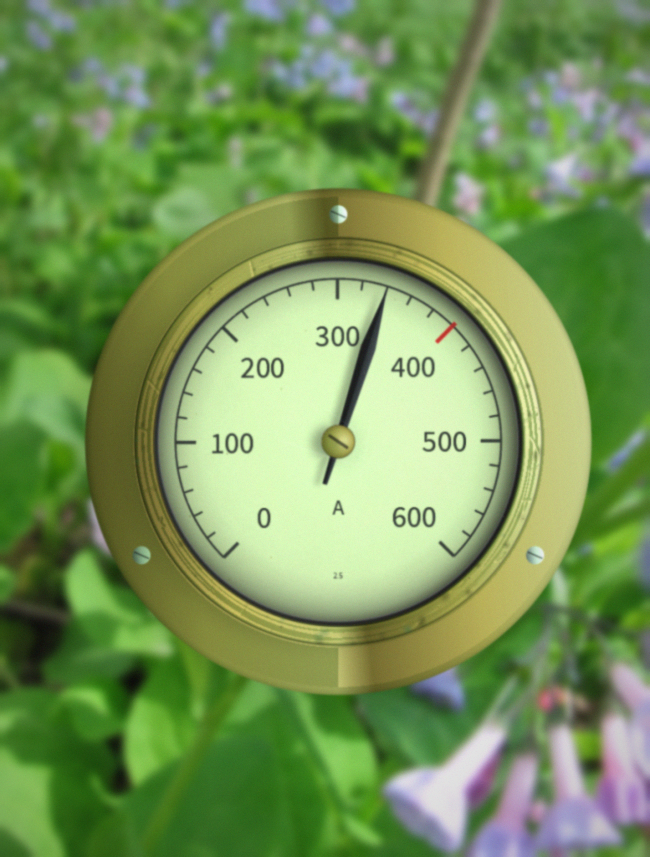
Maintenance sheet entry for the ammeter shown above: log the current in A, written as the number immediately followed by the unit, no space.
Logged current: 340A
